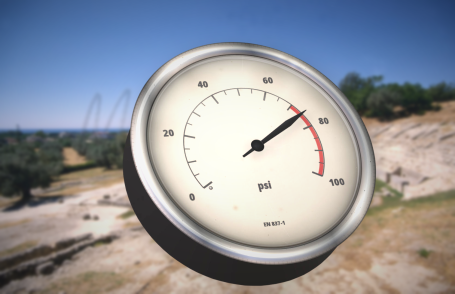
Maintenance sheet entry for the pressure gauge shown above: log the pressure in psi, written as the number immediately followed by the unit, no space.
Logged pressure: 75psi
